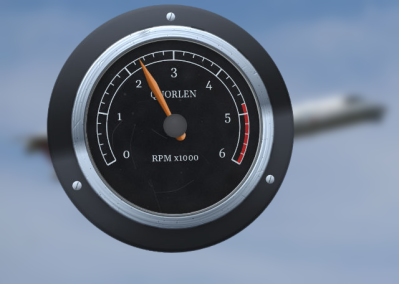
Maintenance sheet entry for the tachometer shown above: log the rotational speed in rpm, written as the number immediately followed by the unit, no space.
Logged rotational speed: 2300rpm
